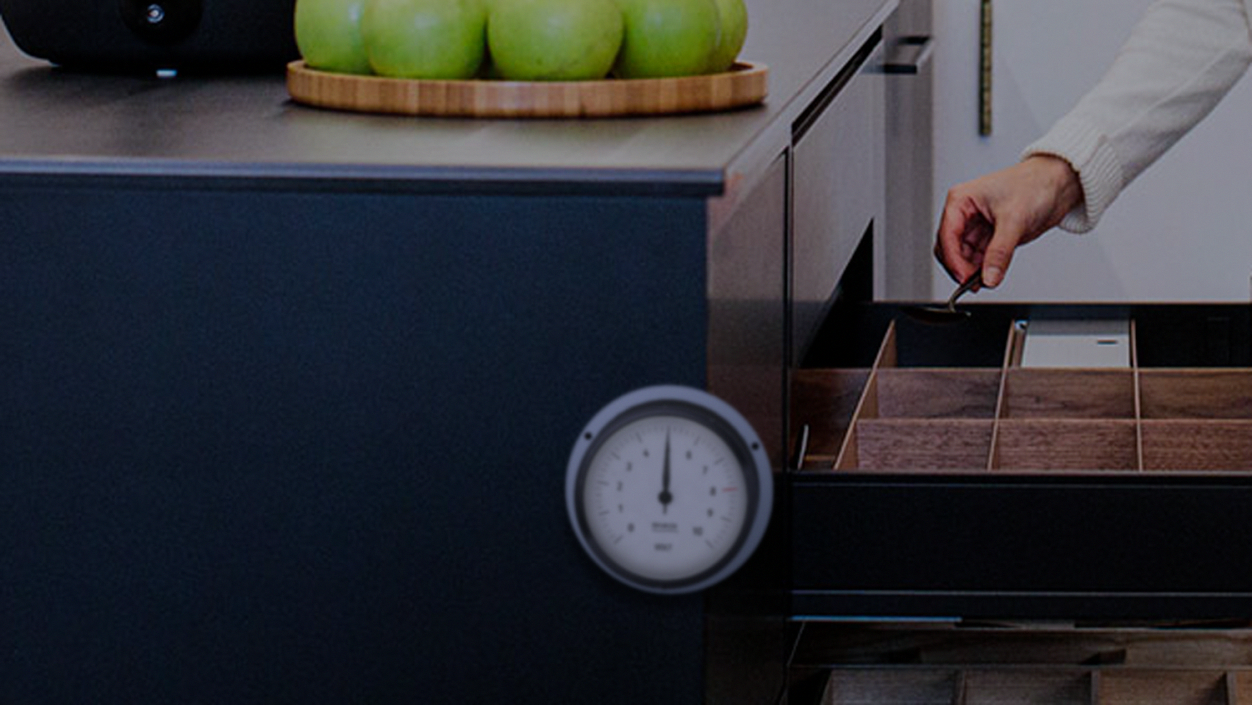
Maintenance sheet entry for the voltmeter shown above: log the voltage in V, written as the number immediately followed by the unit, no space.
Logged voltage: 5V
